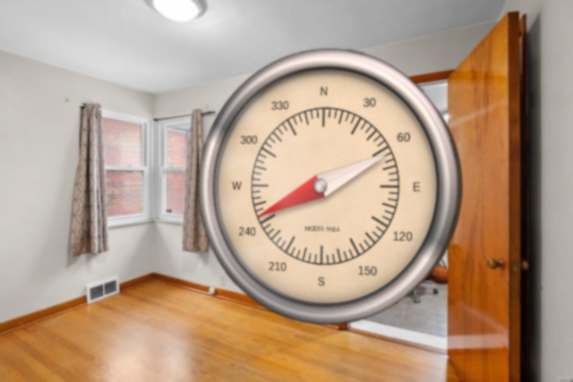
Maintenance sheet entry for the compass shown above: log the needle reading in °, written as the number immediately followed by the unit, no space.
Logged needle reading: 245°
